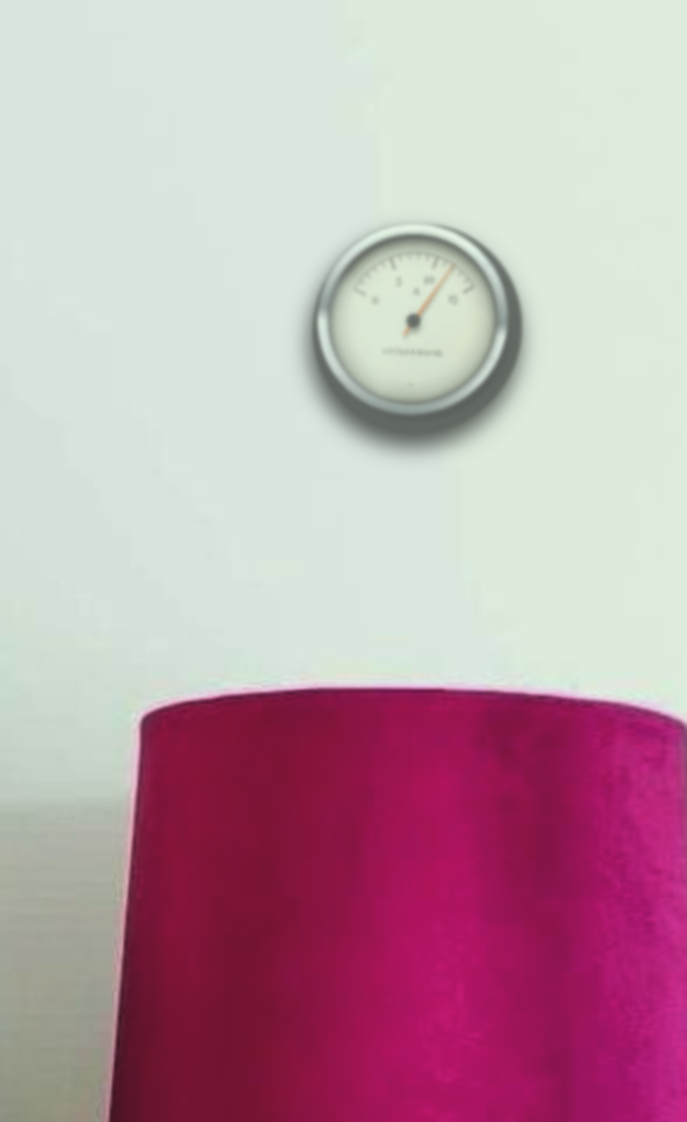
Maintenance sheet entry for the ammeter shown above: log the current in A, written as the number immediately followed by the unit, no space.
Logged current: 12A
